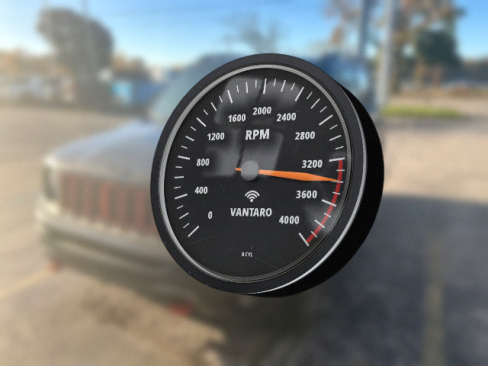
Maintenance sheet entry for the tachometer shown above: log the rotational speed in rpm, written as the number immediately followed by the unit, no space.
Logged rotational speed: 3400rpm
